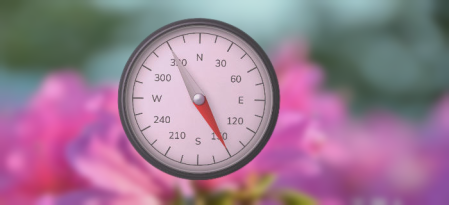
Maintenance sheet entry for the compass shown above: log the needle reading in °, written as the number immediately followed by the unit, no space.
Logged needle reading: 150°
